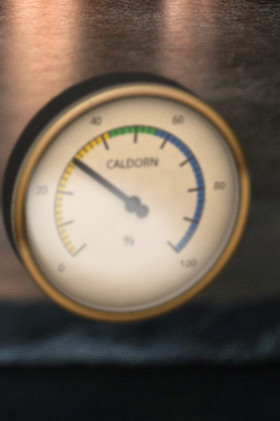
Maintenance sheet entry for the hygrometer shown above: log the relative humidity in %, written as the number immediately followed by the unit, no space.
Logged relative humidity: 30%
